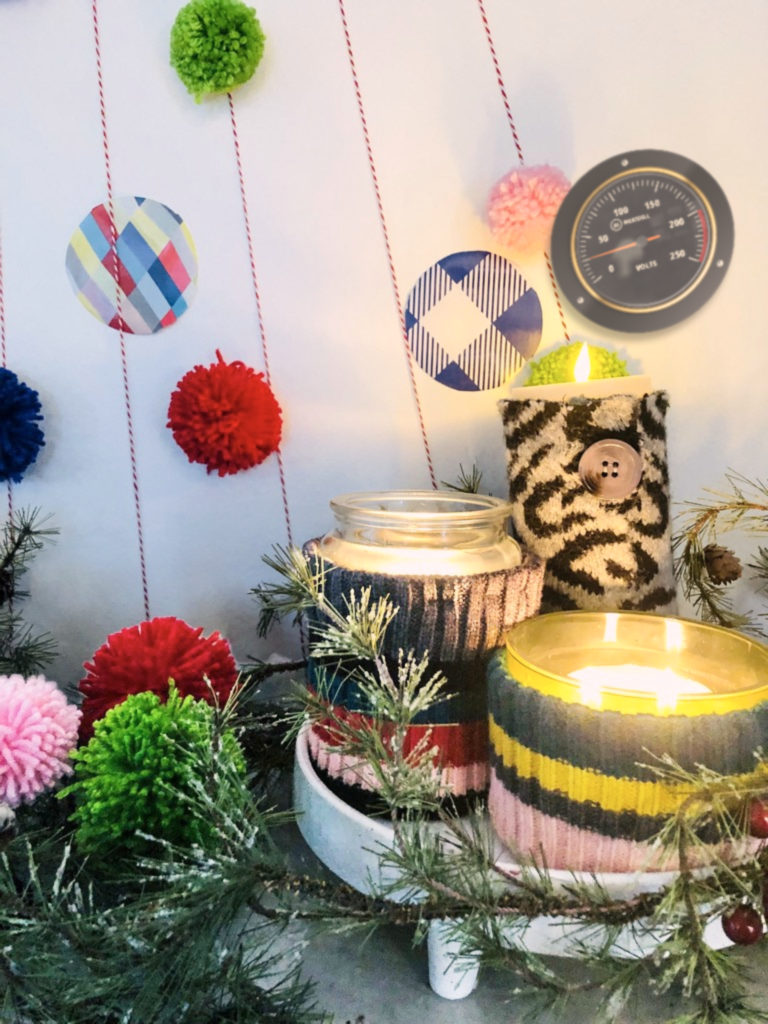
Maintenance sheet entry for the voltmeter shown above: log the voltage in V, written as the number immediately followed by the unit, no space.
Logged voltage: 25V
